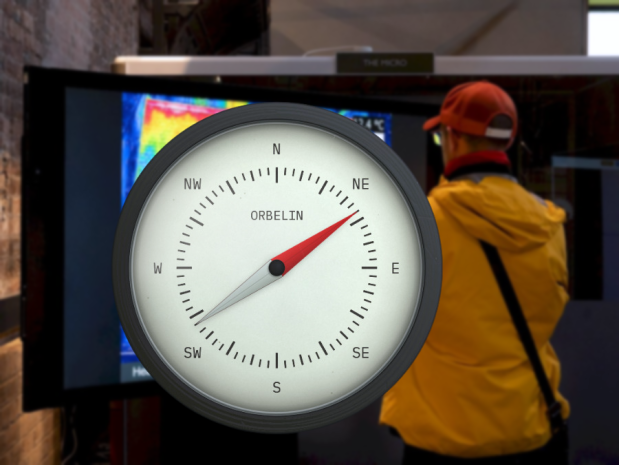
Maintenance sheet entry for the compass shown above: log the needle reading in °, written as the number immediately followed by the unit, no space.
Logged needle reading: 55°
